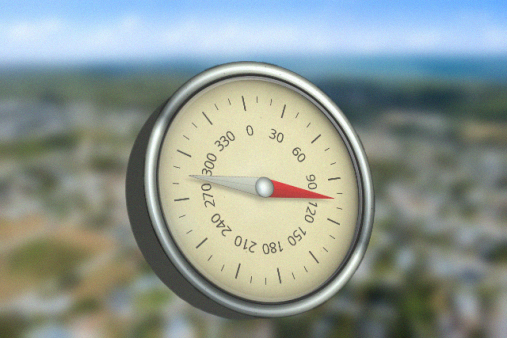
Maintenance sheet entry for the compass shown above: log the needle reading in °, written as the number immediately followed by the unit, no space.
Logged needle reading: 105°
